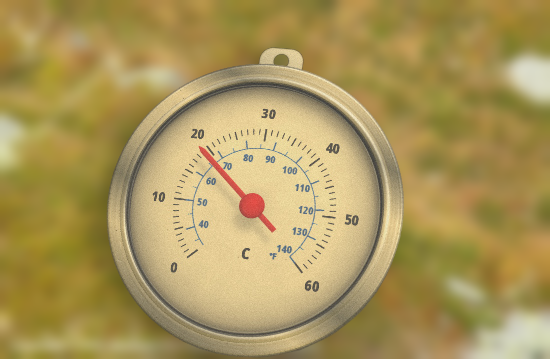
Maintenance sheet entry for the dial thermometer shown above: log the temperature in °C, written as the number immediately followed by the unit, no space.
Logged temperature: 19°C
